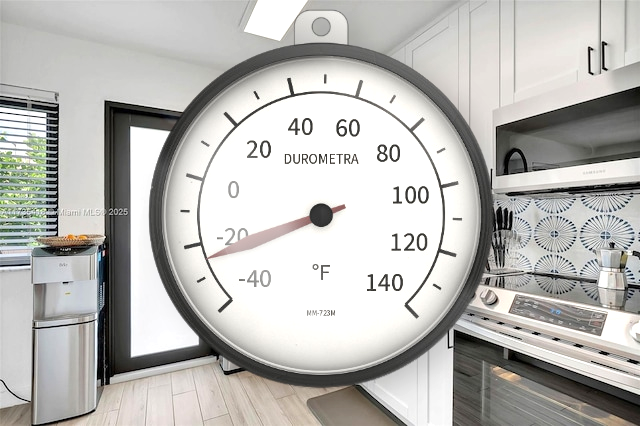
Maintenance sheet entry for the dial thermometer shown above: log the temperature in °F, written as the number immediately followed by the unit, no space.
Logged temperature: -25°F
